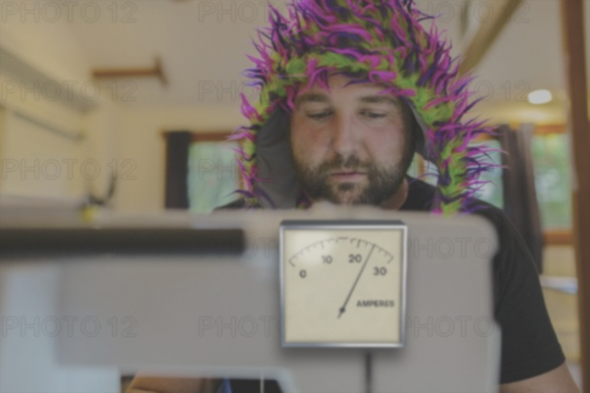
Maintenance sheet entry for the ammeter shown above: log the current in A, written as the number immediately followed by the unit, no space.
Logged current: 24A
